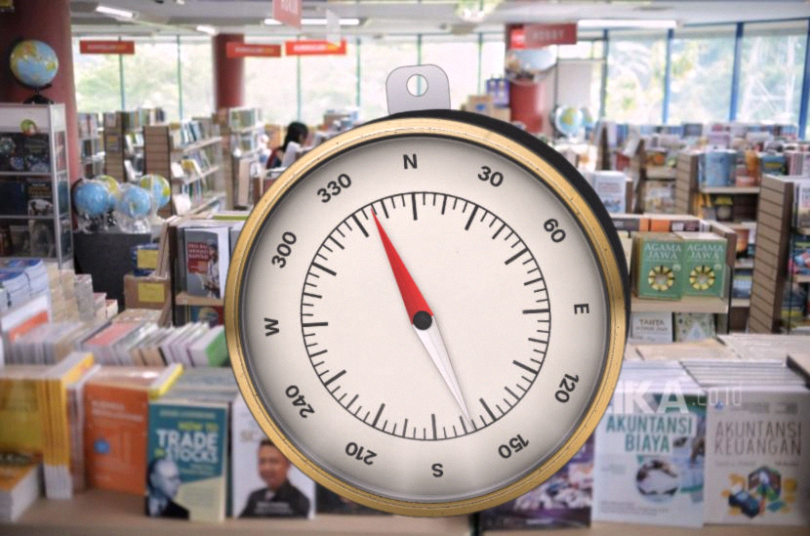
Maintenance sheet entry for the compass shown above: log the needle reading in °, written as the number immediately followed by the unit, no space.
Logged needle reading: 340°
